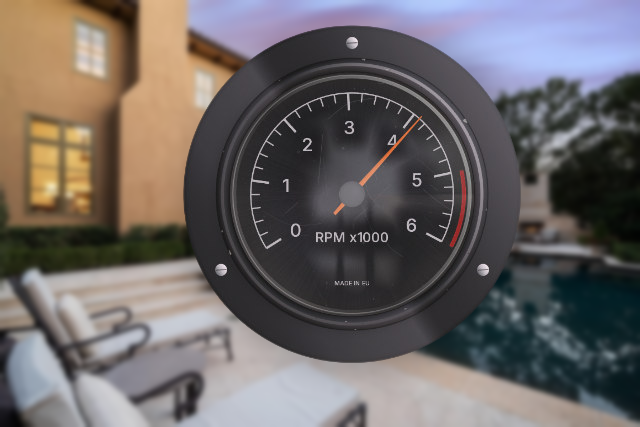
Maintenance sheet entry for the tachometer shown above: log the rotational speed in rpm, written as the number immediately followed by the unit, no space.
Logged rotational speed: 4100rpm
